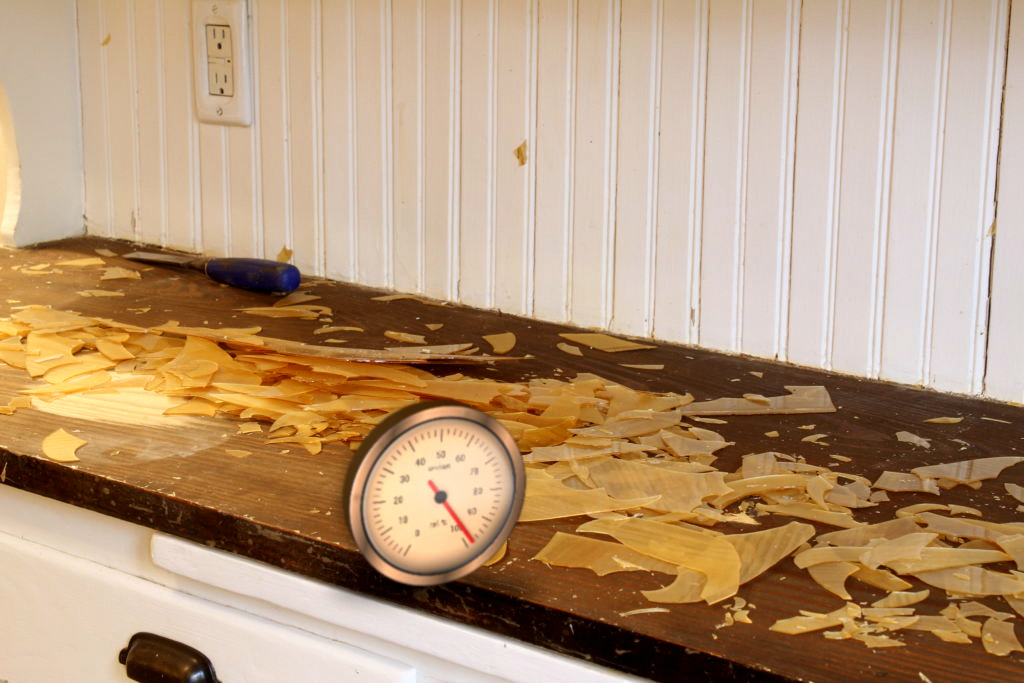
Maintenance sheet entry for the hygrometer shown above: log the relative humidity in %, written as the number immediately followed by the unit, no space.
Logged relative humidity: 98%
